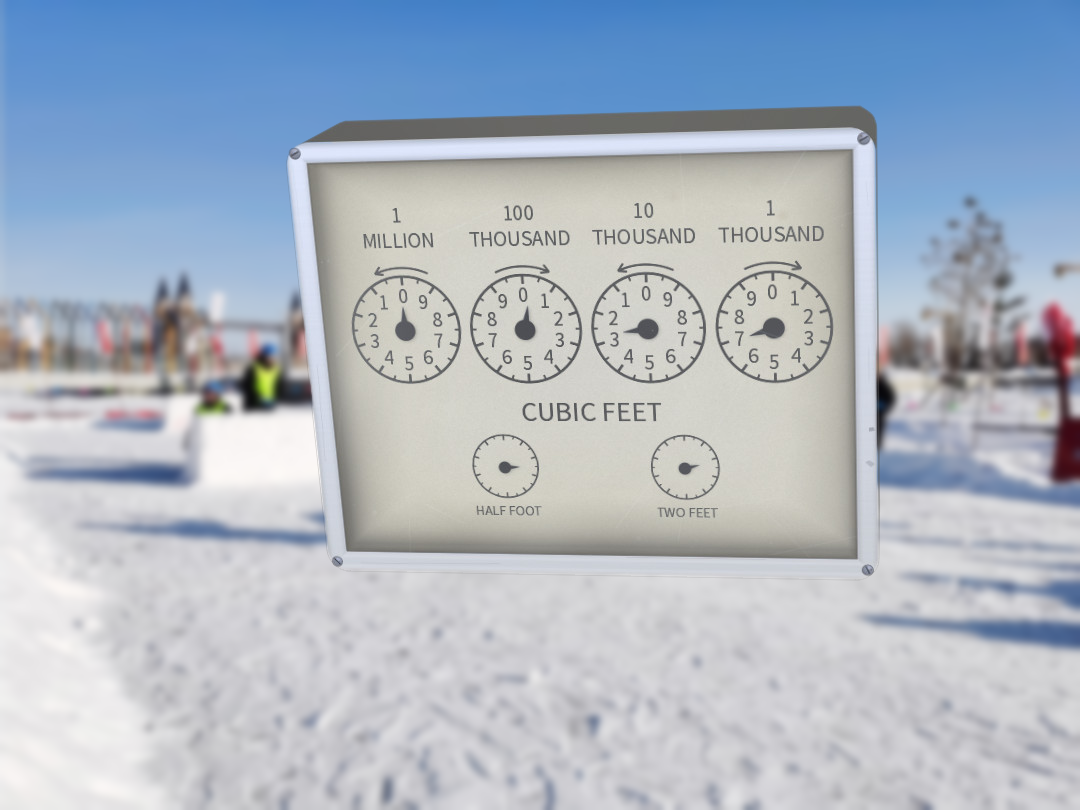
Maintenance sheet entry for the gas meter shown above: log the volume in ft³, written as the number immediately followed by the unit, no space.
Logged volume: 2700ft³
